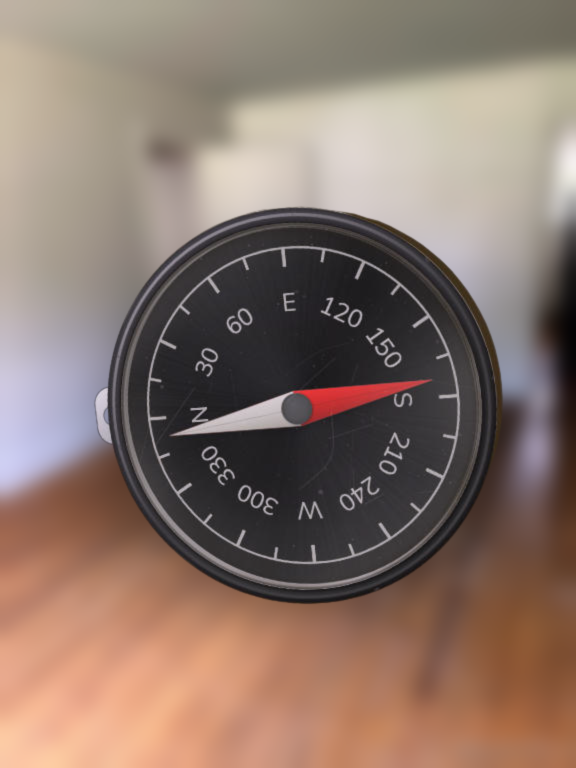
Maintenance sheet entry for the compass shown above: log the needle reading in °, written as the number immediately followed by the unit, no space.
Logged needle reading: 172.5°
